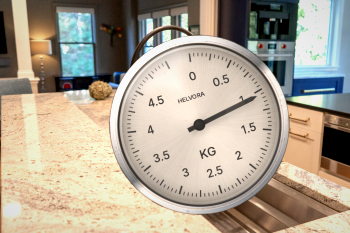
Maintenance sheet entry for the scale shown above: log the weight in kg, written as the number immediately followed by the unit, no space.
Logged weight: 1.05kg
